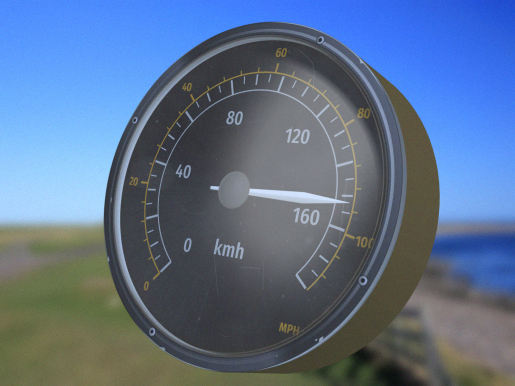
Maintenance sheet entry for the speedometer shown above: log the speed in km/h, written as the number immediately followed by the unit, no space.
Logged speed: 152.5km/h
